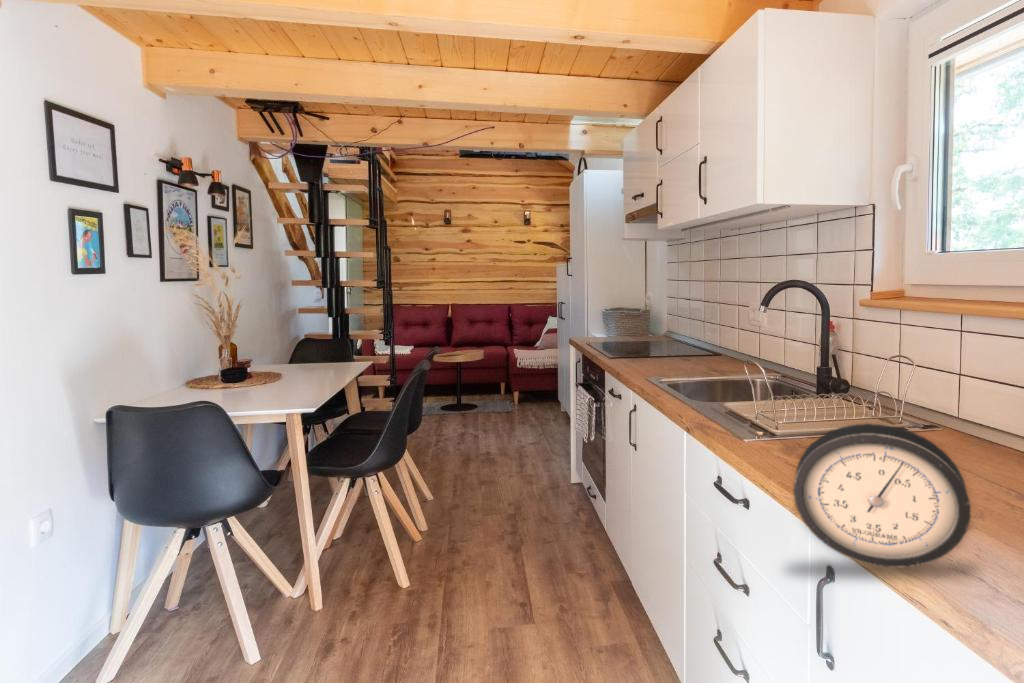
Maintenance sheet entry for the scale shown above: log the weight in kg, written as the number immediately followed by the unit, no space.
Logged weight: 0.25kg
